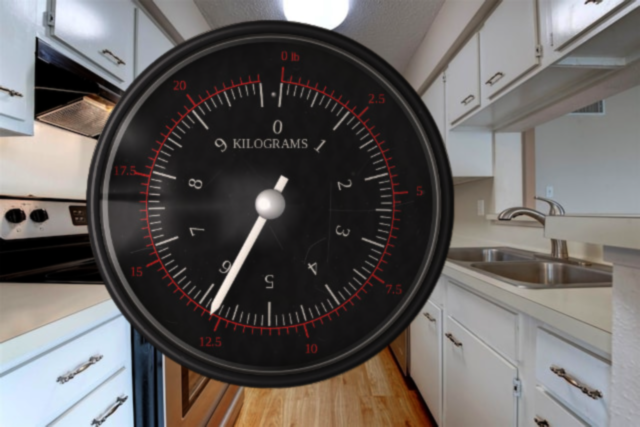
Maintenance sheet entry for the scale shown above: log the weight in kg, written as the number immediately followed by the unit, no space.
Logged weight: 5.8kg
